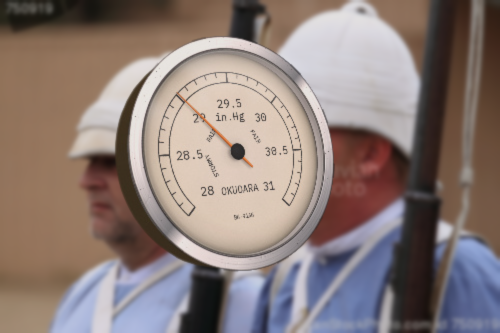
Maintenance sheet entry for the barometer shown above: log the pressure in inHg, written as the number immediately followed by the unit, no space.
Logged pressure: 29inHg
